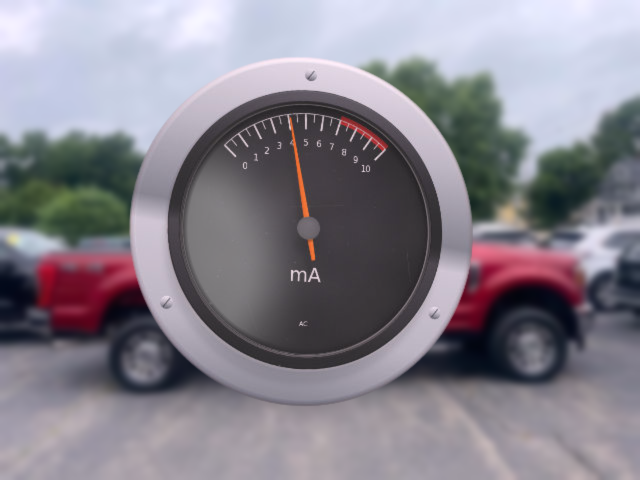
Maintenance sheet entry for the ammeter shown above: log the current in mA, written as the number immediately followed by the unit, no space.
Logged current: 4mA
